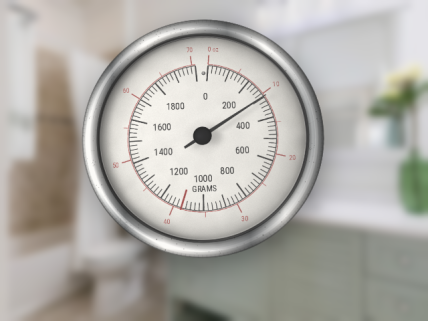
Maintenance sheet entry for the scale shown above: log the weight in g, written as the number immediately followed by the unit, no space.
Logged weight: 300g
